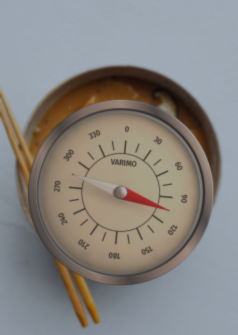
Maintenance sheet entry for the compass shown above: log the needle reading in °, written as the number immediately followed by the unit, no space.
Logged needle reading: 105°
